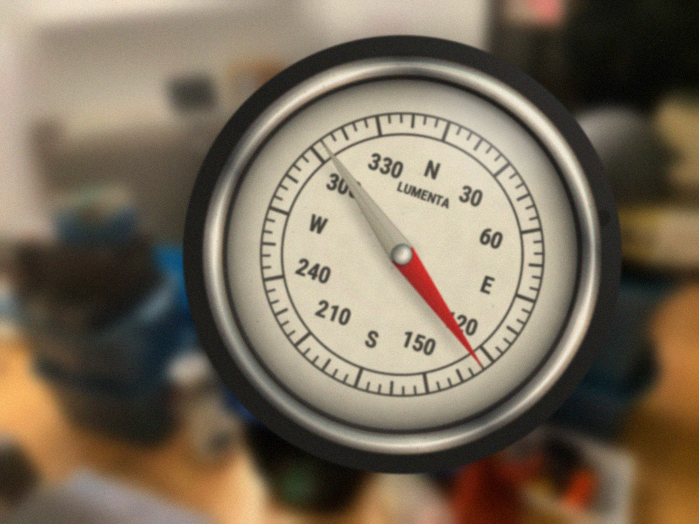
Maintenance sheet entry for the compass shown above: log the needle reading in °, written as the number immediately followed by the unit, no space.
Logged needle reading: 125°
